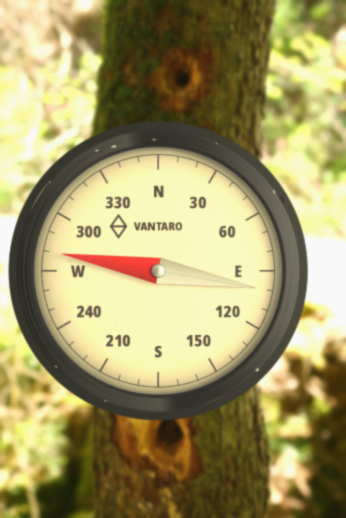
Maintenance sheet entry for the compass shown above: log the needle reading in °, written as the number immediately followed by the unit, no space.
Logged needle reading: 280°
